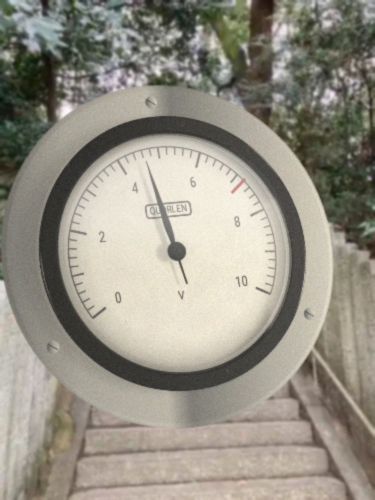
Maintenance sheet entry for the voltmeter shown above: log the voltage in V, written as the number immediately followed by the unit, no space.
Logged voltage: 4.6V
